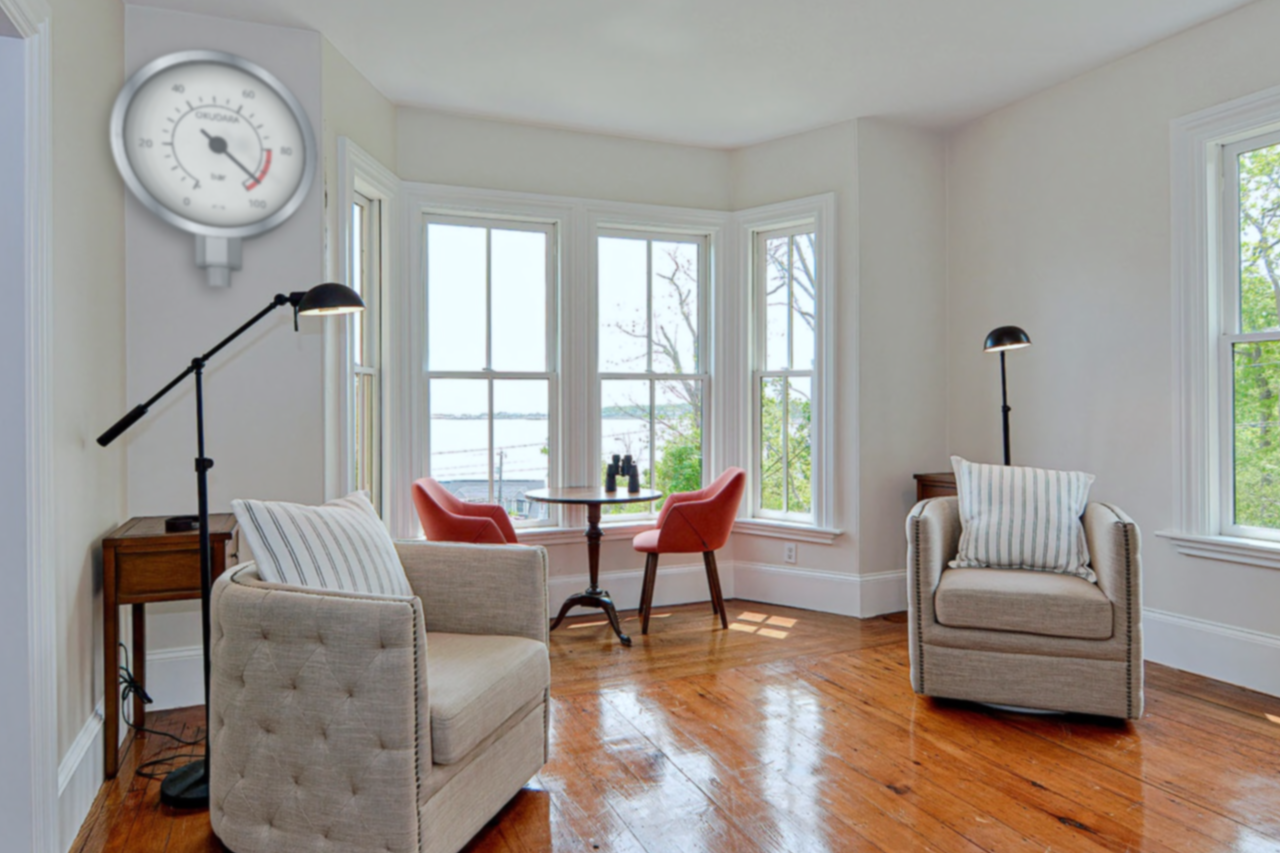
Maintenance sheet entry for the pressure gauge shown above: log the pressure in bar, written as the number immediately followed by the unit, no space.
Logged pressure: 95bar
